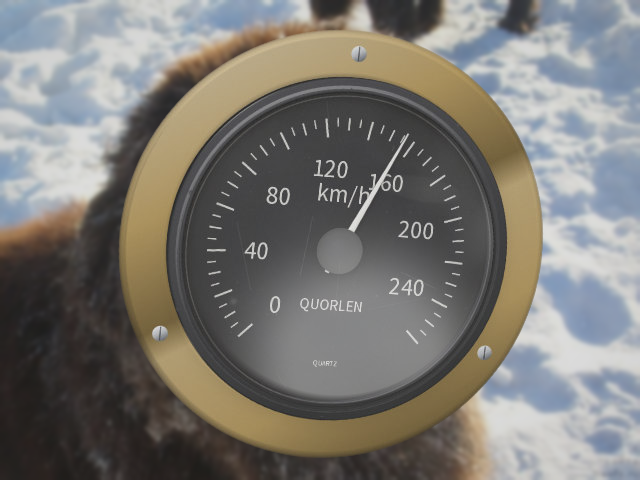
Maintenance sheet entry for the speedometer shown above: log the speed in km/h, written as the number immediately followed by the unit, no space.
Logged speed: 155km/h
